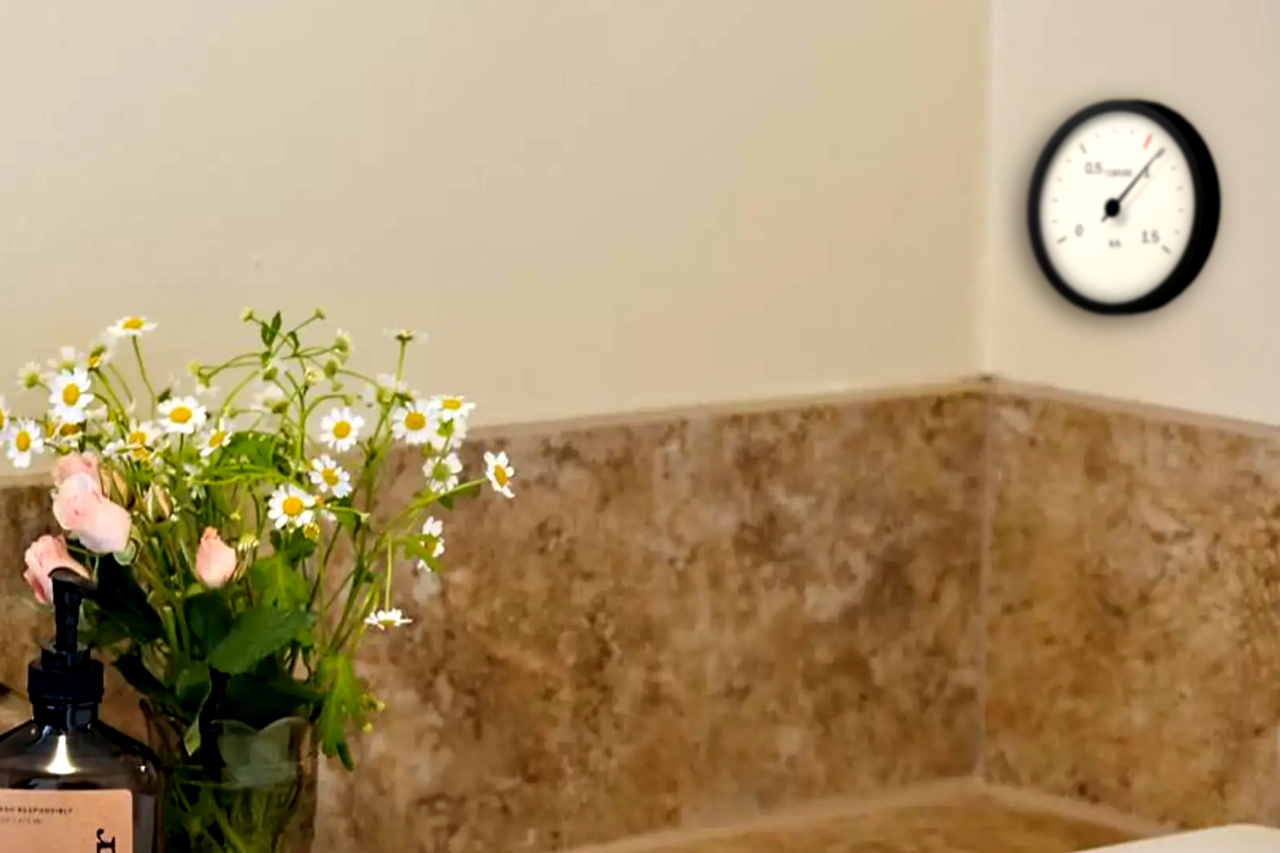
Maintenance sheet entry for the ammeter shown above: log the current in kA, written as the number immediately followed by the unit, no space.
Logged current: 1kA
